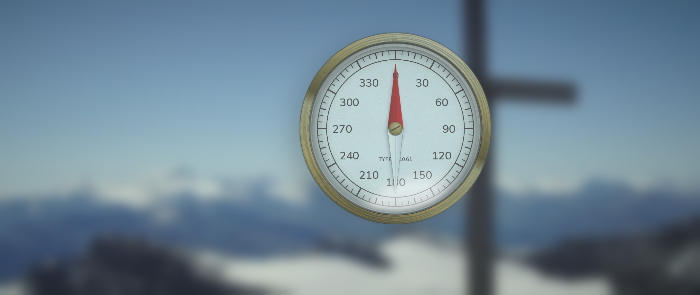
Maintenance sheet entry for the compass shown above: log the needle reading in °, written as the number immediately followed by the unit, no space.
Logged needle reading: 0°
